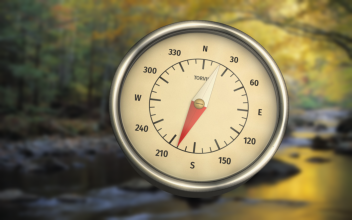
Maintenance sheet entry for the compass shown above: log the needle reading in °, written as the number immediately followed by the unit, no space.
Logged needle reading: 200°
